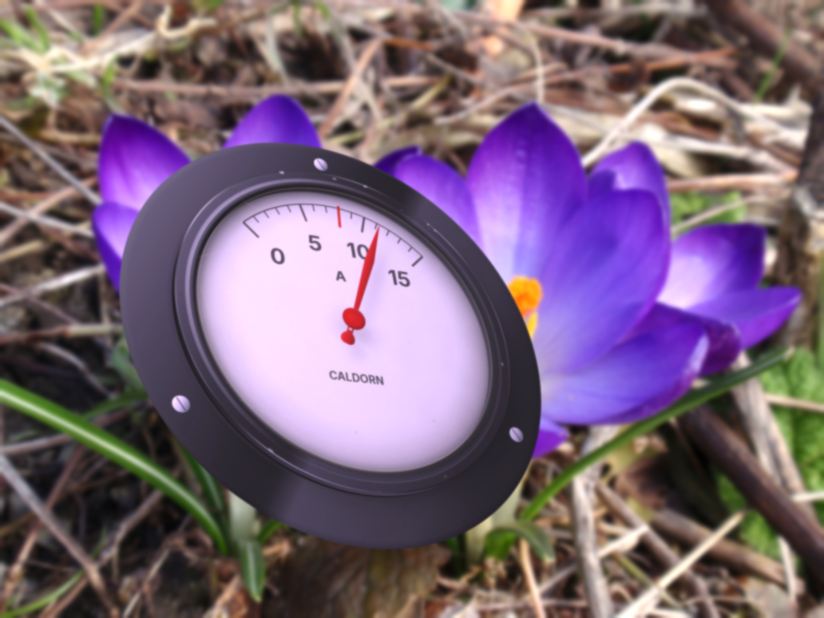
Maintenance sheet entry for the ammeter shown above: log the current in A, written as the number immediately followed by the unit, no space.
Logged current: 11A
